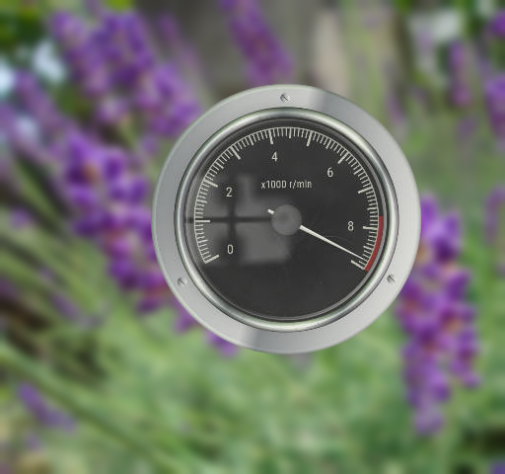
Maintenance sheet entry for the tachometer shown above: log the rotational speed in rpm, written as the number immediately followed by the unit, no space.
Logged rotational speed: 8800rpm
